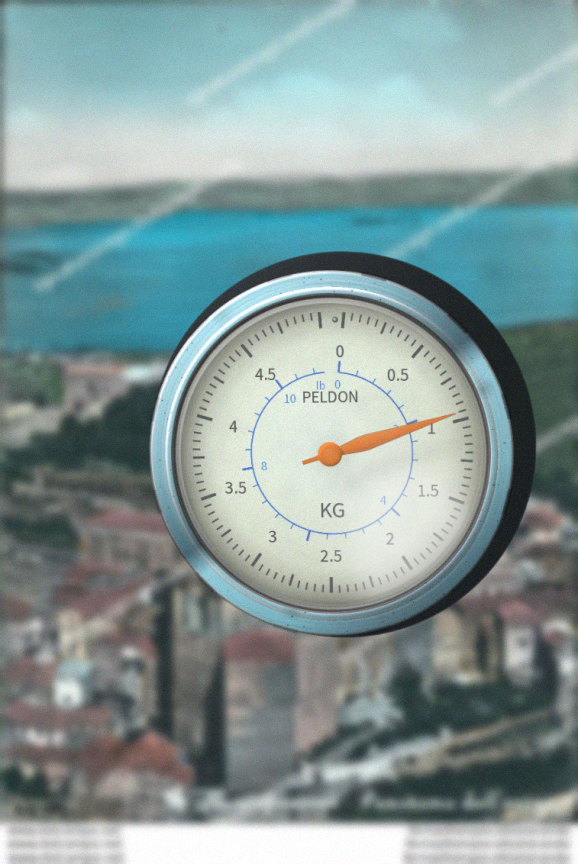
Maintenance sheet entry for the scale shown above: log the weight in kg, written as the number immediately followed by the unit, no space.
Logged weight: 0.95kg
